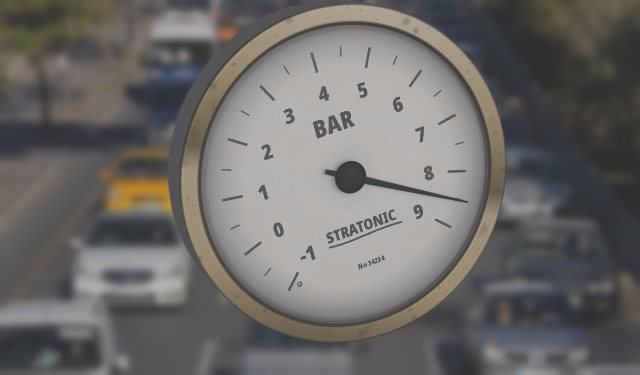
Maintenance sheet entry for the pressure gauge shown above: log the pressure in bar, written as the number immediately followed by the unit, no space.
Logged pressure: 8.5bar
